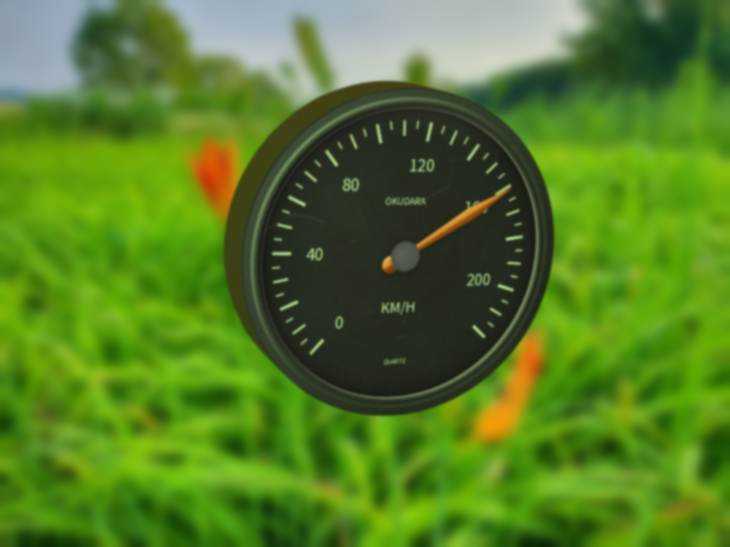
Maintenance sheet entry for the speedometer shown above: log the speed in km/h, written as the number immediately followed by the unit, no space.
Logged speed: 160km/h
